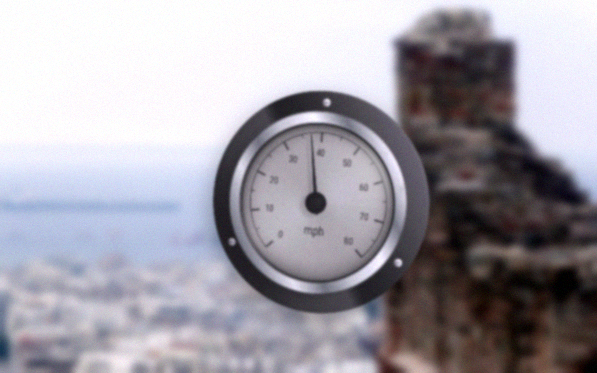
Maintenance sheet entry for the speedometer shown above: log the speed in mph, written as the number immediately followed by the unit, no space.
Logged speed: 37.5mph
